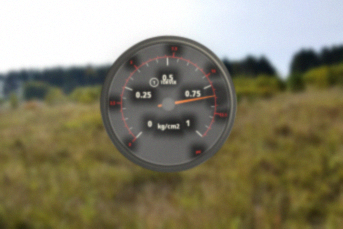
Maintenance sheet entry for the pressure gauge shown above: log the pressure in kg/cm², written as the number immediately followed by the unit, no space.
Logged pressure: 0.8kg/cm²
